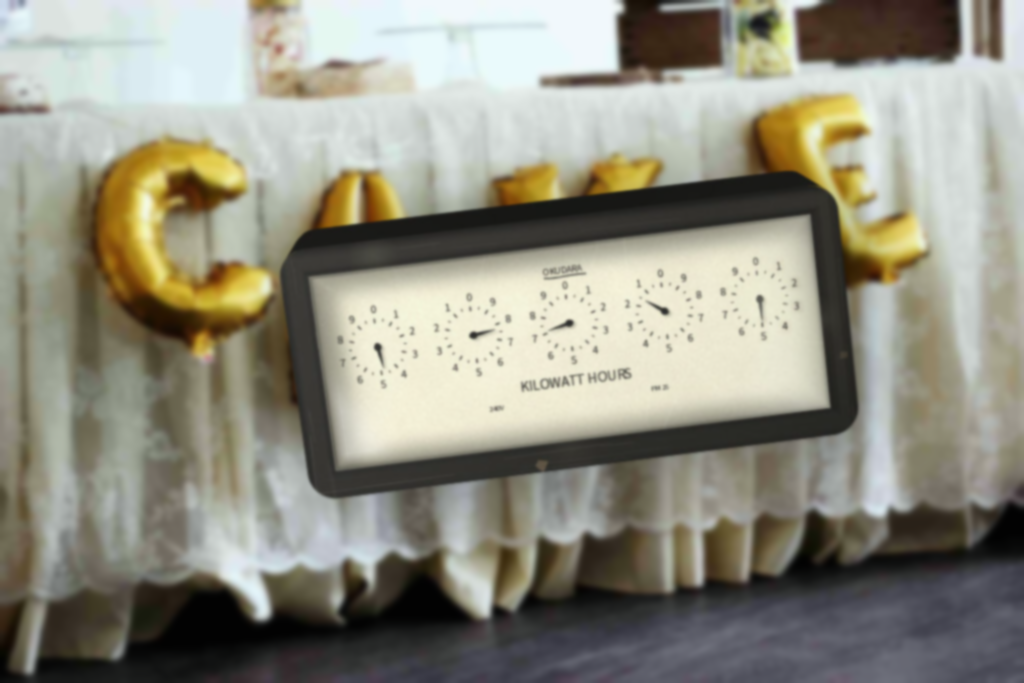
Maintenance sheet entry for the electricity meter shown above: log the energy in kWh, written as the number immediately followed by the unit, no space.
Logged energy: 47715kWh
